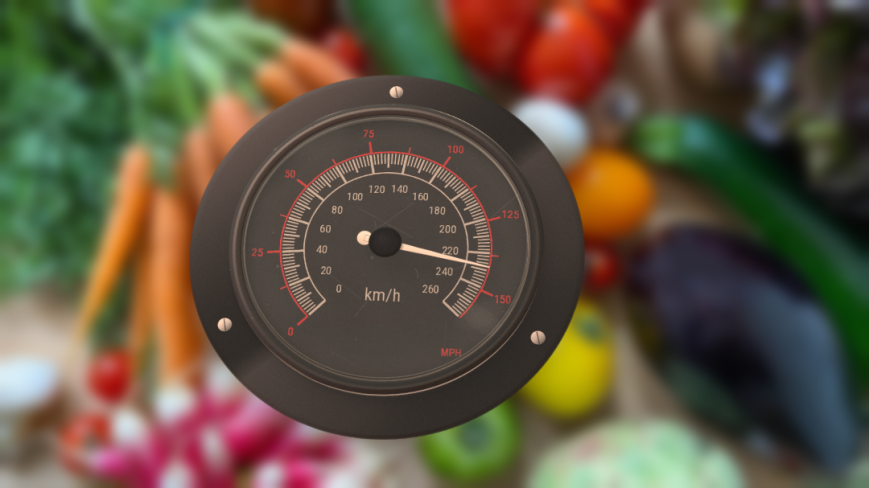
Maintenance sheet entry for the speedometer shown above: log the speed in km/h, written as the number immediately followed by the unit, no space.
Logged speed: 230km/h
